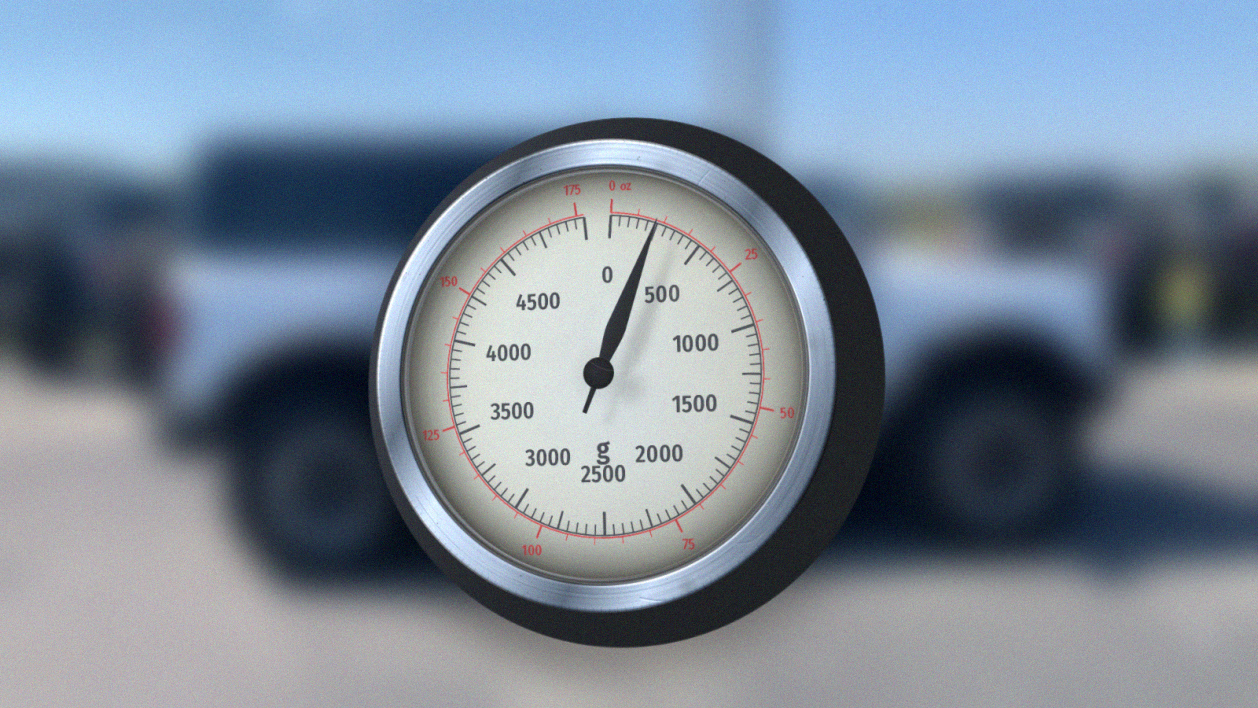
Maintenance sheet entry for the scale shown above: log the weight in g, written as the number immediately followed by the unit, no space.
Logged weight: 250g
